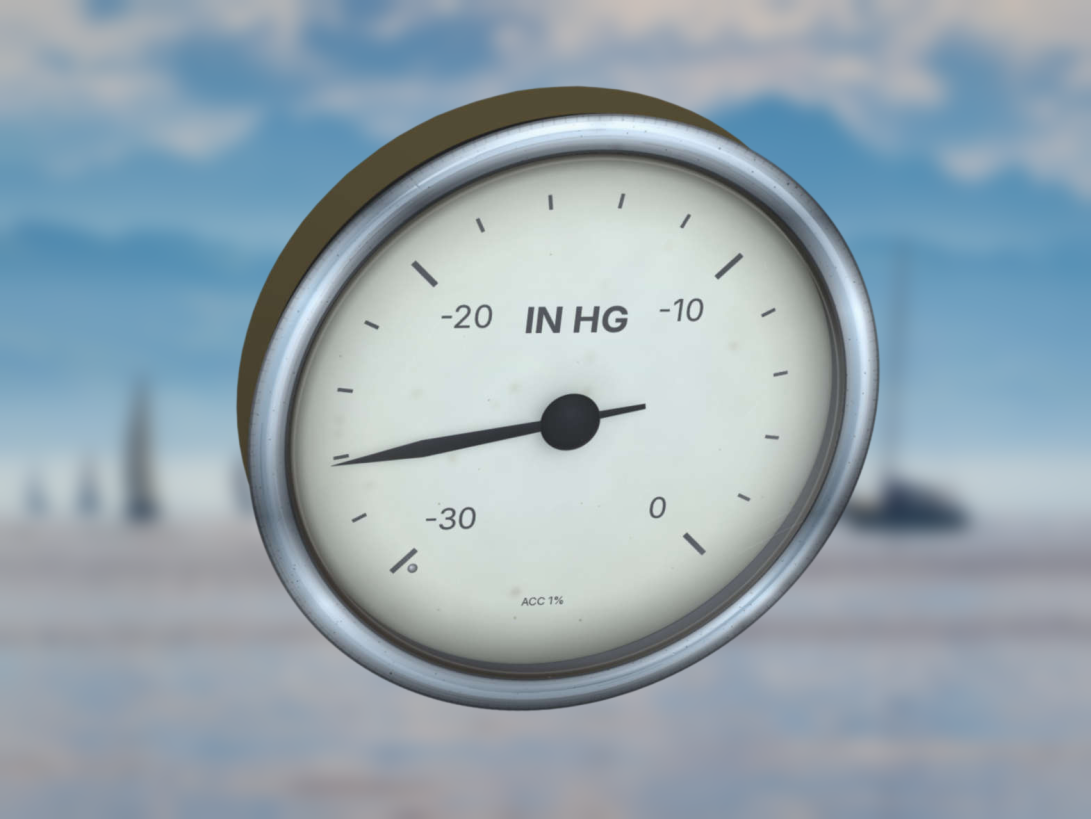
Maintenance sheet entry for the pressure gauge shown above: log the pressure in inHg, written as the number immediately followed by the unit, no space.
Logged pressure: -26inHg
